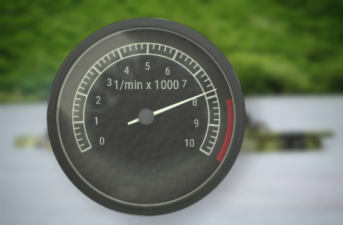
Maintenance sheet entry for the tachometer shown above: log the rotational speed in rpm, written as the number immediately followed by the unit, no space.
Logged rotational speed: 7800rpm
